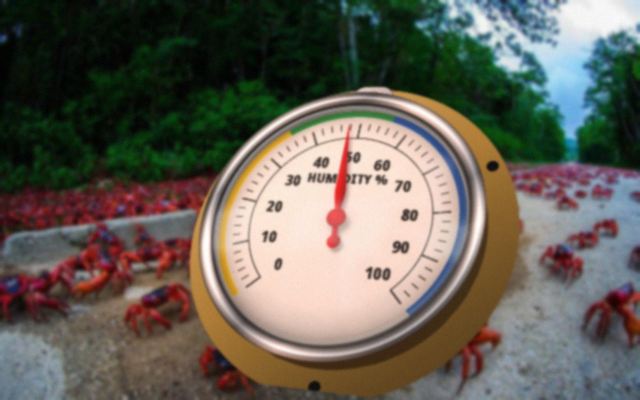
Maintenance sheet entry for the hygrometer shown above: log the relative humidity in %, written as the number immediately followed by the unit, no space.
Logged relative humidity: 48%
